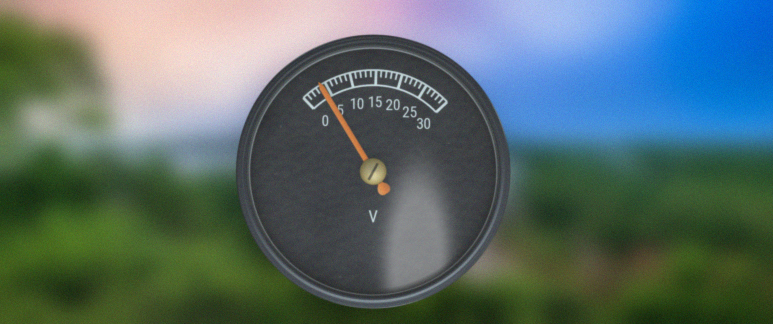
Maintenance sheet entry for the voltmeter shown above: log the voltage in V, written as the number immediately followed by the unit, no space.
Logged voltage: 4V
